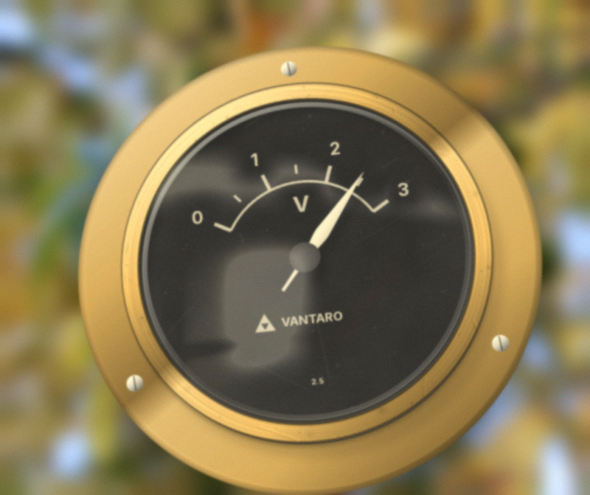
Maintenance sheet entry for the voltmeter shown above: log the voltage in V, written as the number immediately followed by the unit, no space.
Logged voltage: 2.5V
